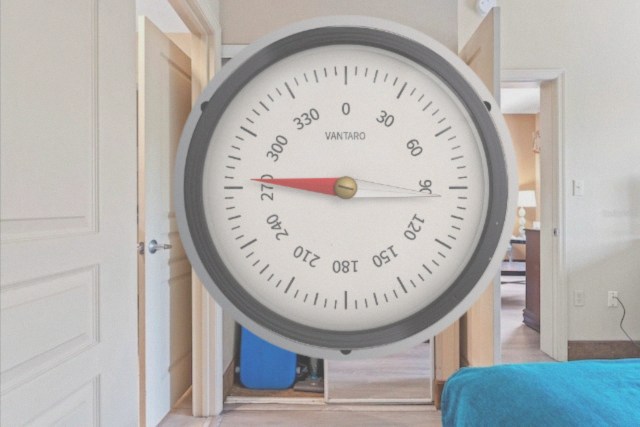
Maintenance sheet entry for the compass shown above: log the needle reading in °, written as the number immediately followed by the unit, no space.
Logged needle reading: 275°
